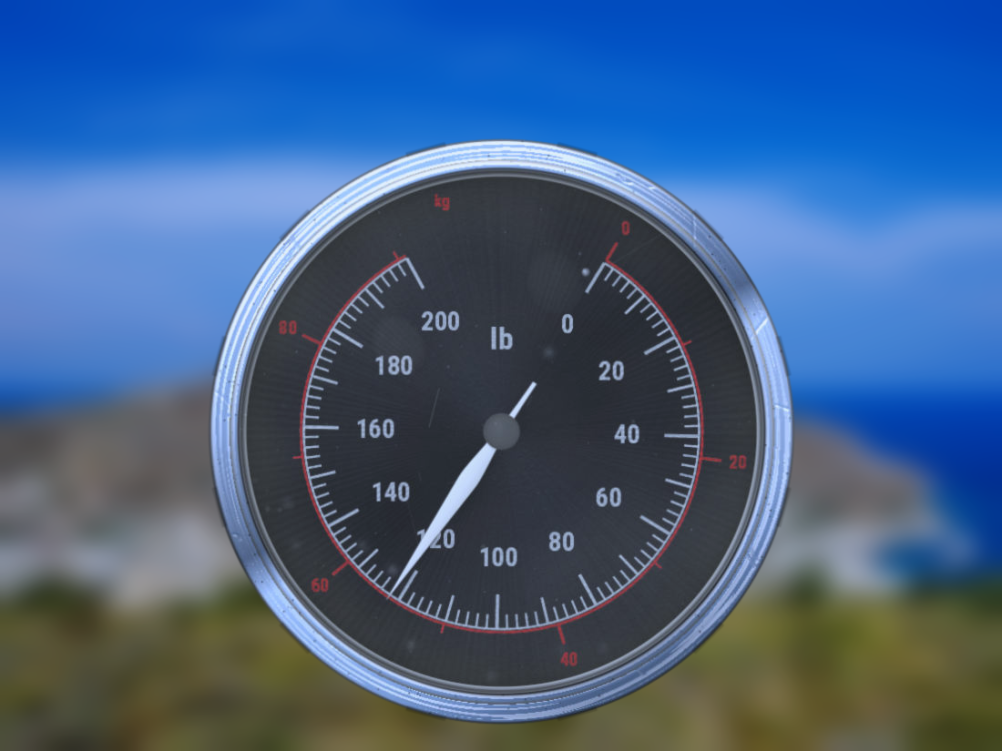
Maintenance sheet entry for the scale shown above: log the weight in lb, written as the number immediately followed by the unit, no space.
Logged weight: 122lb
